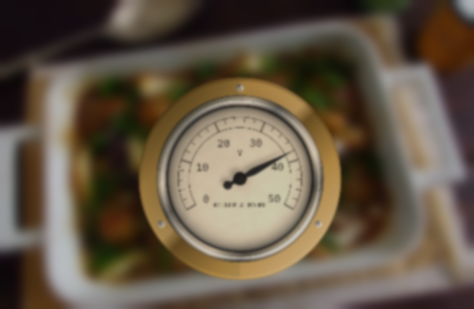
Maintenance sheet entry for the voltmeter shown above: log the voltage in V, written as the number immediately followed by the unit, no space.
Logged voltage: 38V
